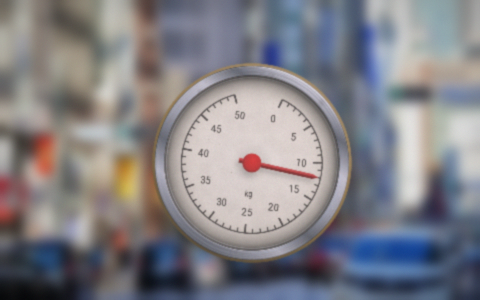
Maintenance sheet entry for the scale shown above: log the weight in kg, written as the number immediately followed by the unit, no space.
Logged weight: 12kg
